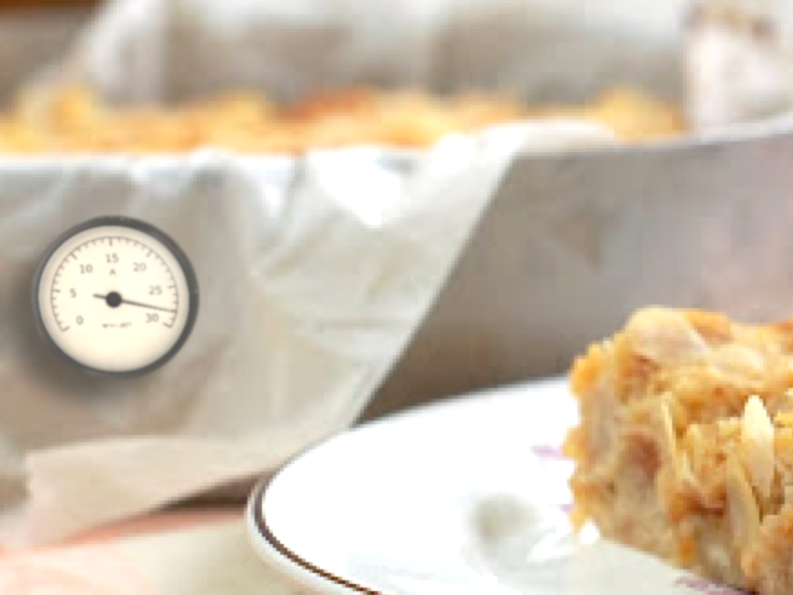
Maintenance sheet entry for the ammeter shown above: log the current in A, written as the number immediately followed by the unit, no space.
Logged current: 28A
